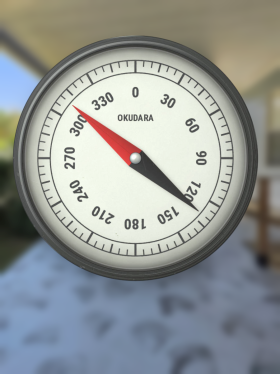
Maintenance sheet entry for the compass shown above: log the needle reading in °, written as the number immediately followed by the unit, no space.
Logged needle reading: 310°
